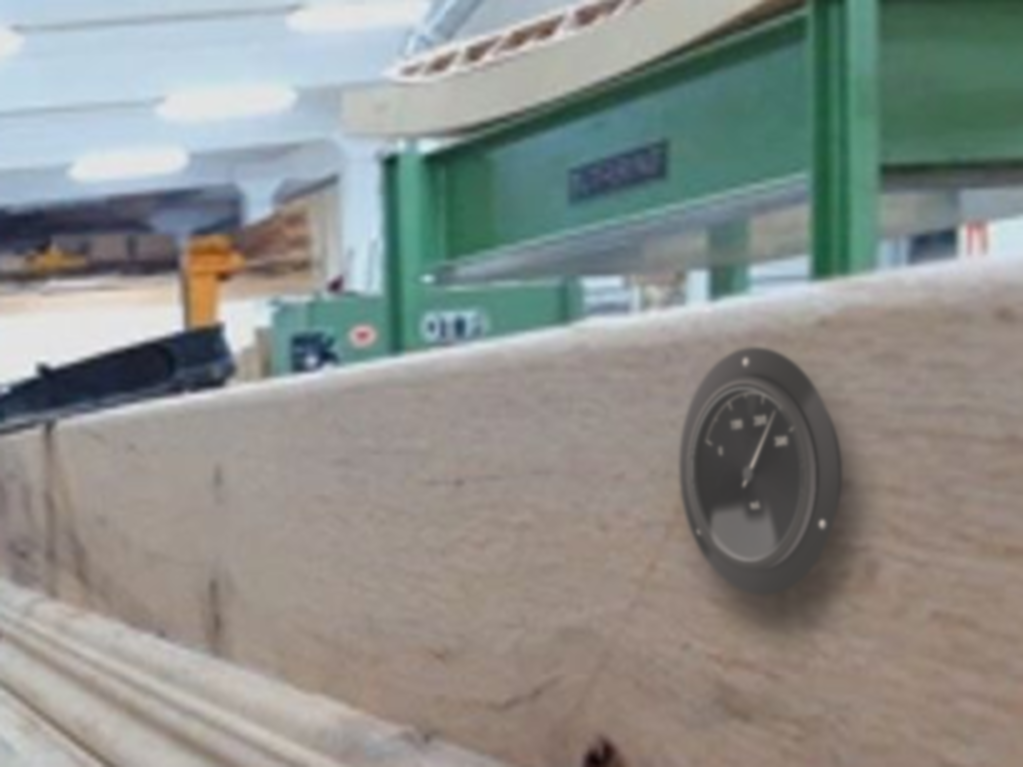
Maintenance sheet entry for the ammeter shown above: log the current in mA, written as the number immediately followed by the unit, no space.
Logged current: 250mA
